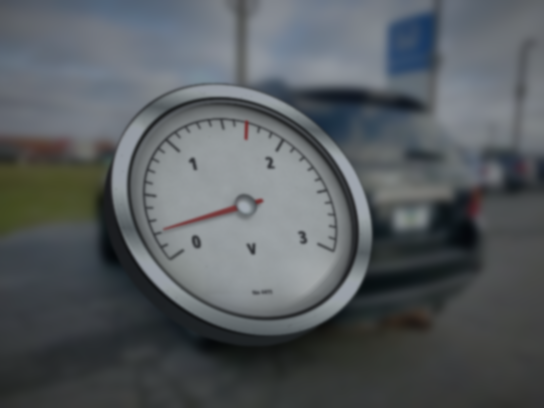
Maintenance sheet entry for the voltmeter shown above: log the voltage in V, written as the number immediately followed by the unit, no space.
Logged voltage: 0.2V
